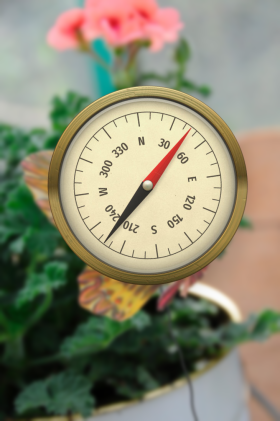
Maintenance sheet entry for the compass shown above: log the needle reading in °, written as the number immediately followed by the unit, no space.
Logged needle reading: 45°
